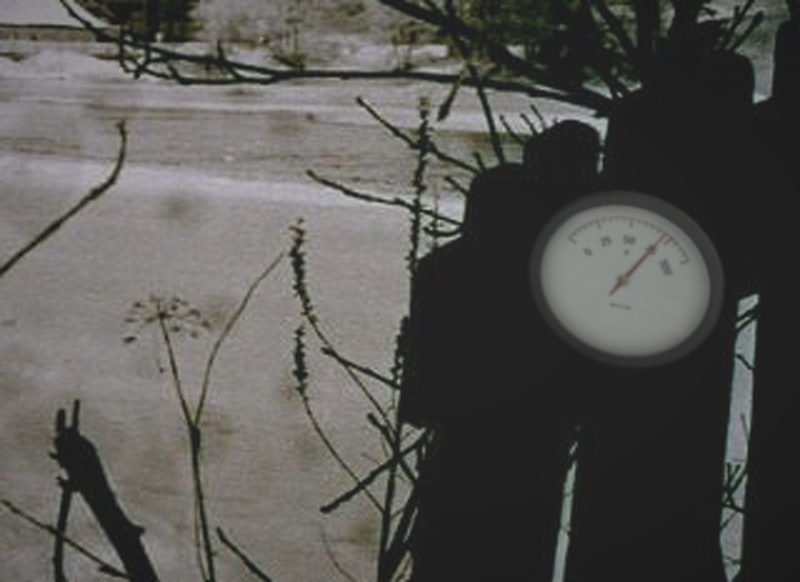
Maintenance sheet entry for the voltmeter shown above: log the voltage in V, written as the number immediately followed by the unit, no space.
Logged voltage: 75V
